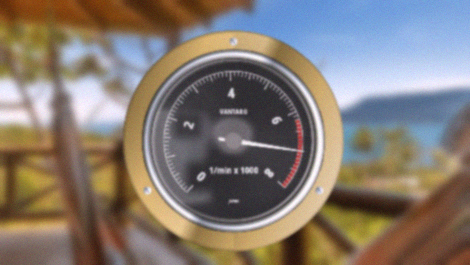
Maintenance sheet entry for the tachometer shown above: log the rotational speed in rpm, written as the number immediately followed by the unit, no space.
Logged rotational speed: 7000rpm
